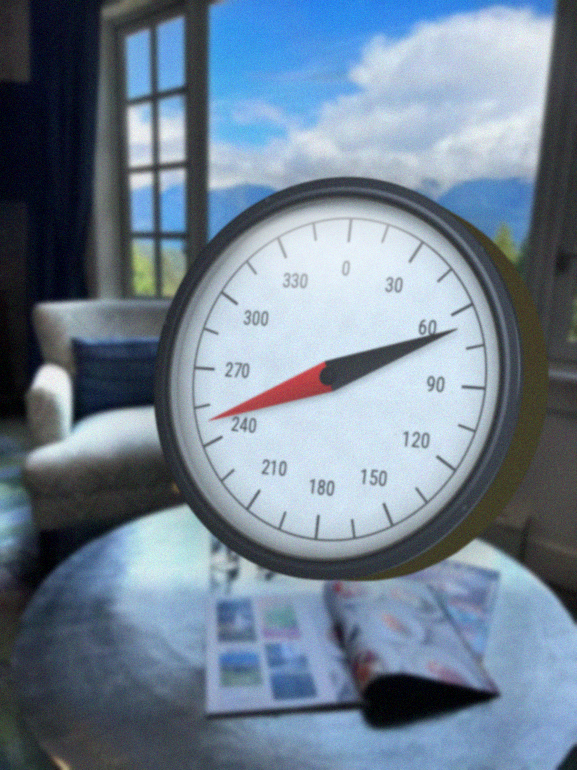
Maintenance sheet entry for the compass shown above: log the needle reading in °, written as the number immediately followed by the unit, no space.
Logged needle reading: 247.5°
